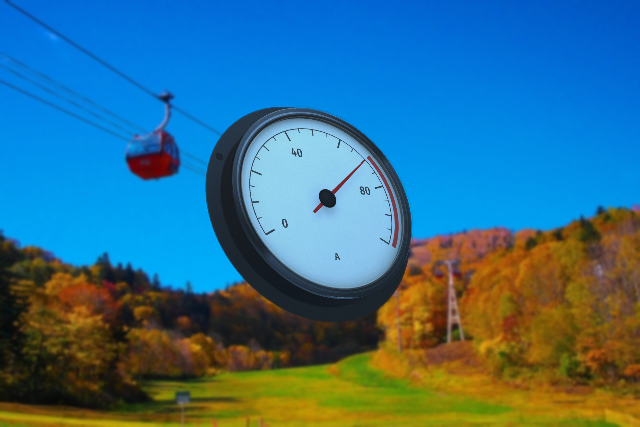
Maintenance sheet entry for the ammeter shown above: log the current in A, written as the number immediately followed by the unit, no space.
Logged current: 70A
